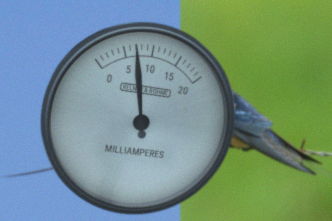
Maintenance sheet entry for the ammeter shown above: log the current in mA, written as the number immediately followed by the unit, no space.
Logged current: 7mA
